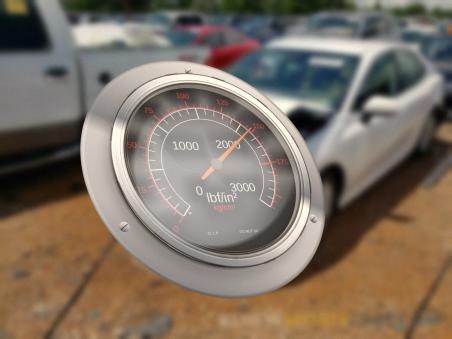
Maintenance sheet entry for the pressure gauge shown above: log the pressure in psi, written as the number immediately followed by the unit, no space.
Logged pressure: 2100psi
